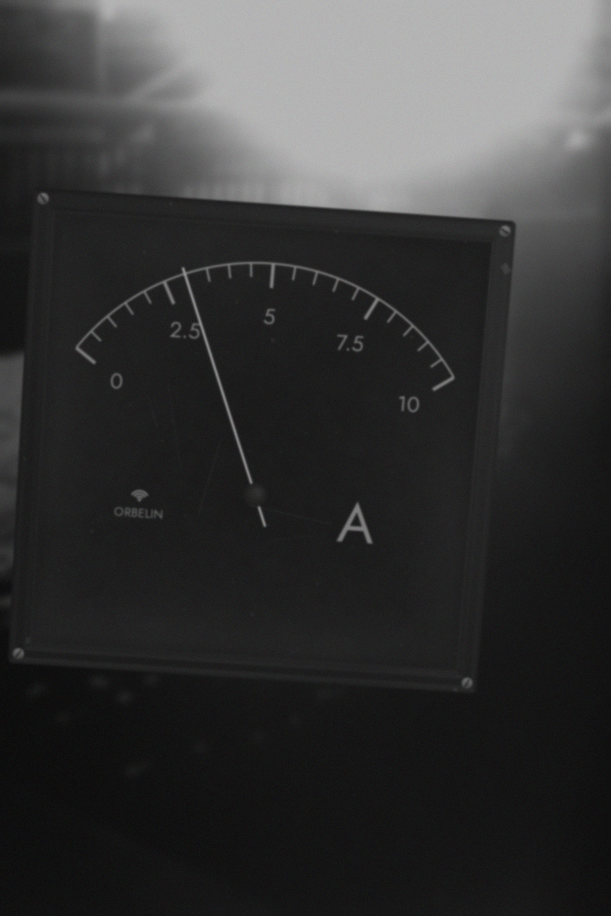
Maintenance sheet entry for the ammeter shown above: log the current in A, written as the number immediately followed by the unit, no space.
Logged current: 3A
